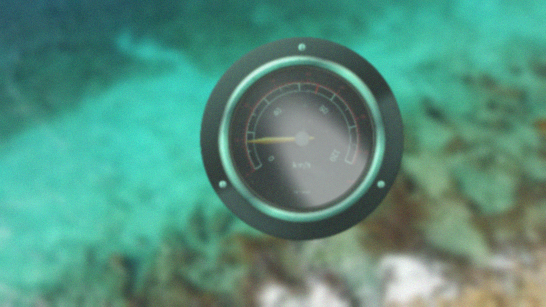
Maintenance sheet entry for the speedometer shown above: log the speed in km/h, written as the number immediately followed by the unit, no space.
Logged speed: 15km/h
